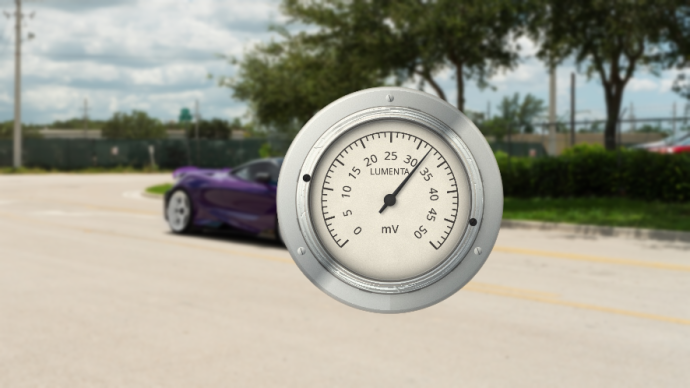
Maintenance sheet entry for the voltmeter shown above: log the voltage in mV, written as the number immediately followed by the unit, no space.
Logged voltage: 32mV
